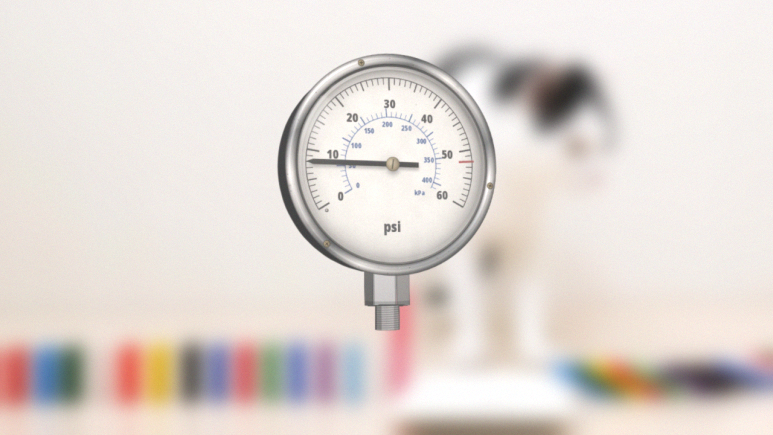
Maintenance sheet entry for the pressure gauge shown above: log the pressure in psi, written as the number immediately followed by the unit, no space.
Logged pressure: 8psi
